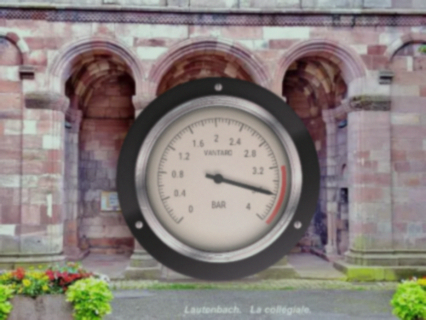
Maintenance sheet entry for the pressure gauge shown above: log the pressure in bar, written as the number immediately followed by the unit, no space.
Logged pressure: 3.6bar
